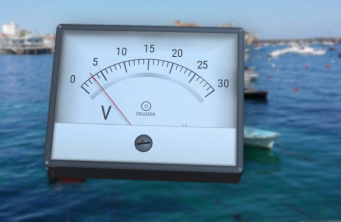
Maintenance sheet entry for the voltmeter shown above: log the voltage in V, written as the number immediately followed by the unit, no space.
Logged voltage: 3V
